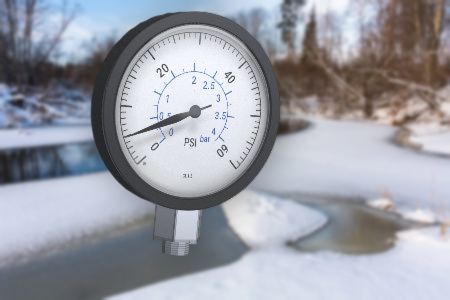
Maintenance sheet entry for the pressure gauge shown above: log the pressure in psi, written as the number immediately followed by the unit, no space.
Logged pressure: 5psi
